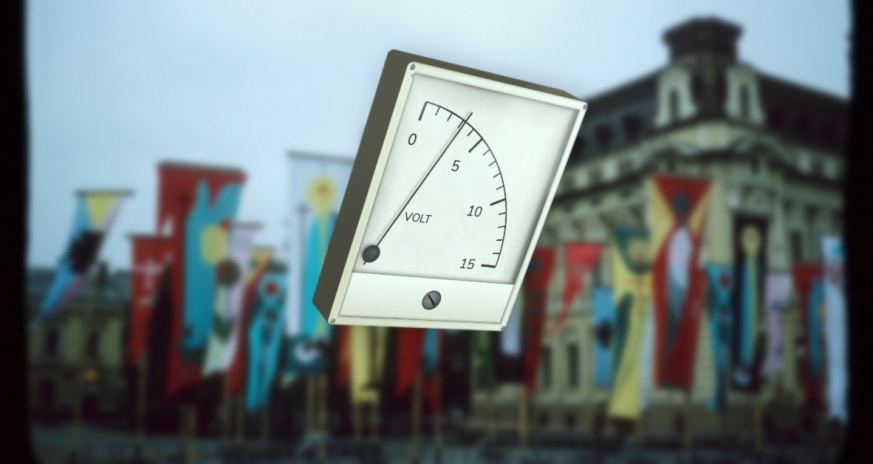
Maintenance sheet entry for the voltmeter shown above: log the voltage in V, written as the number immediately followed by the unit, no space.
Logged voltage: 3V
